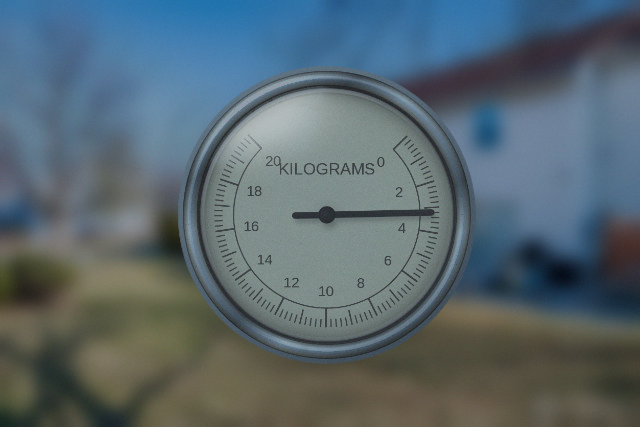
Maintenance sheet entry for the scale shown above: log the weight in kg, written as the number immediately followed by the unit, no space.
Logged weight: 3.2kg
